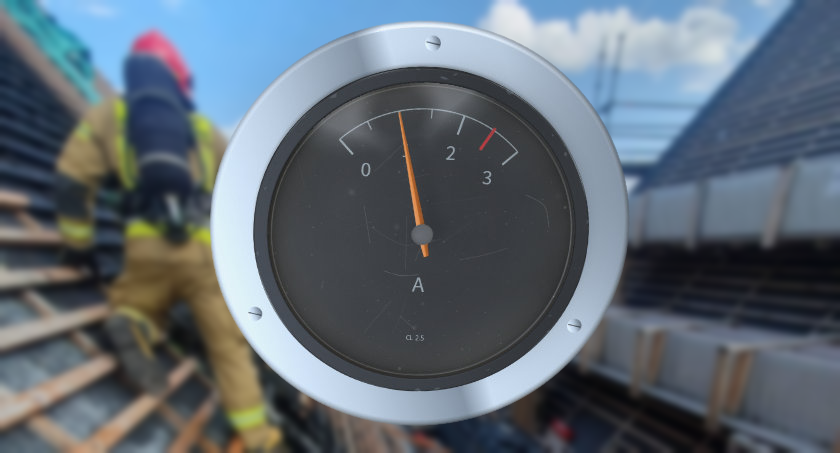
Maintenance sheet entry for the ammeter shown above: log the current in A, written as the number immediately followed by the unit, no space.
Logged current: 1A
